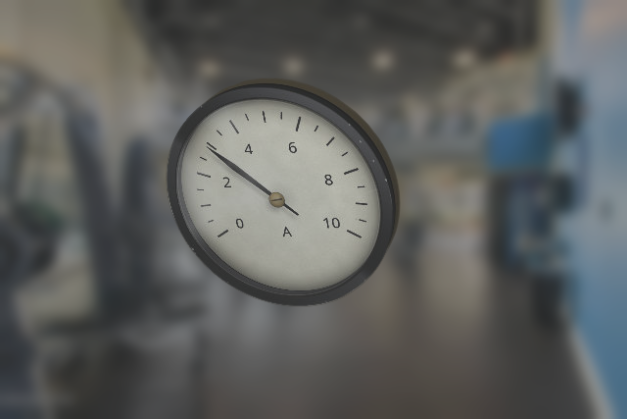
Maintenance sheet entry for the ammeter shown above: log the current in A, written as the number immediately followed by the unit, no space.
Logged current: 3A
